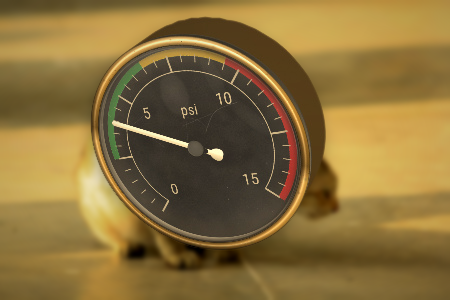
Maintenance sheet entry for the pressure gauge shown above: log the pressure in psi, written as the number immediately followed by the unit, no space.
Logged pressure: 4psi
